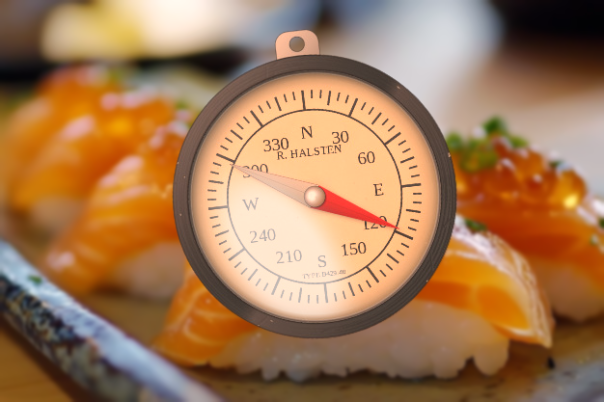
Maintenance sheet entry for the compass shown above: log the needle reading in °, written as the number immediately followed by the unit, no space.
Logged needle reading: 117.5°
